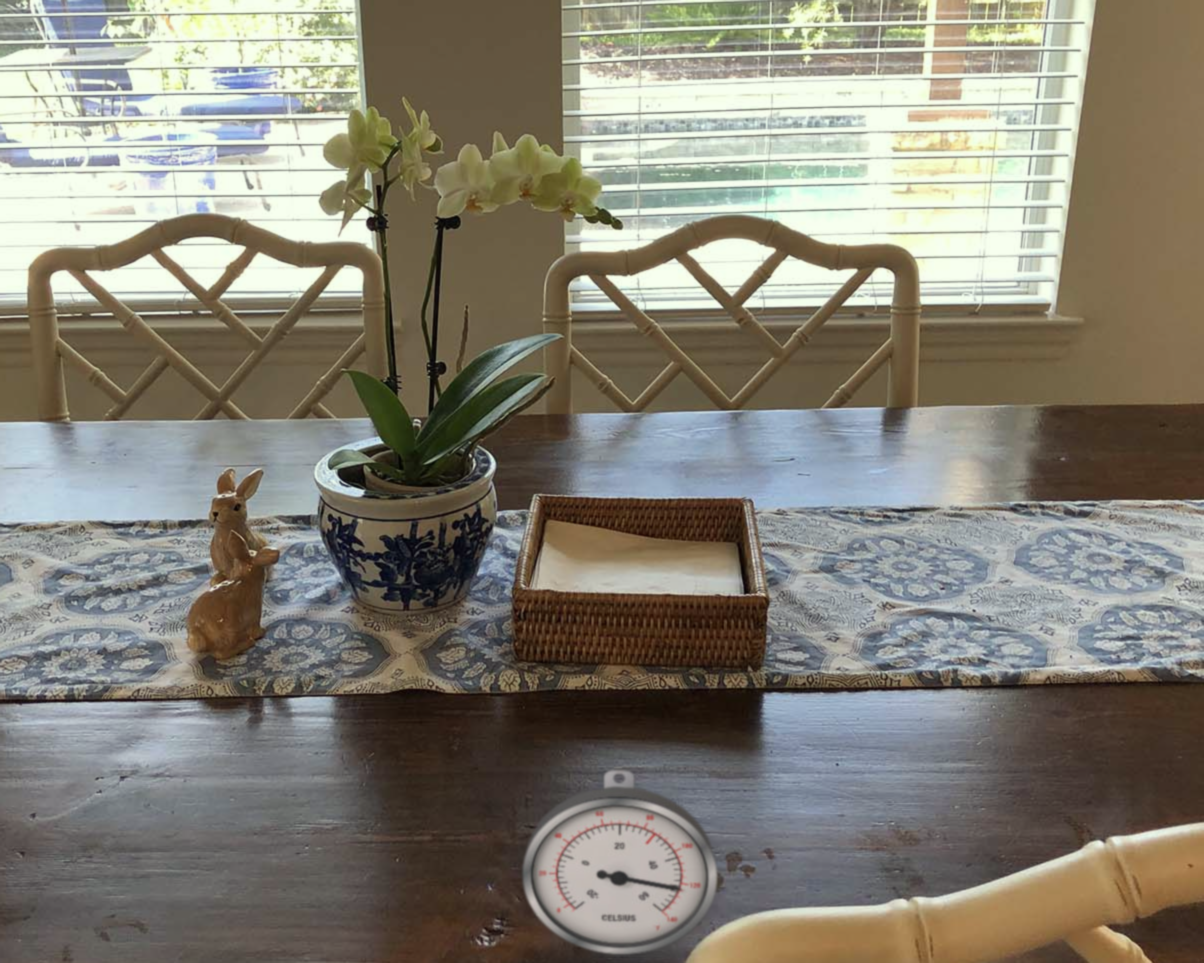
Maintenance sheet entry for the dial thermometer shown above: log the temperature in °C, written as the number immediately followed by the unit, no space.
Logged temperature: 50°C
